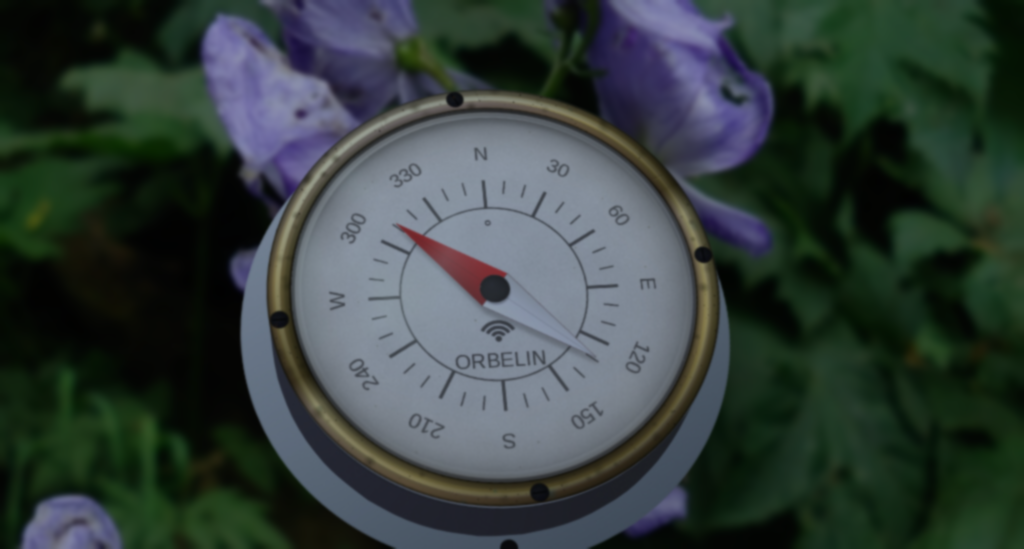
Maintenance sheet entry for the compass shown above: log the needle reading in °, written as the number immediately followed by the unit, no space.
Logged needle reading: 310°
